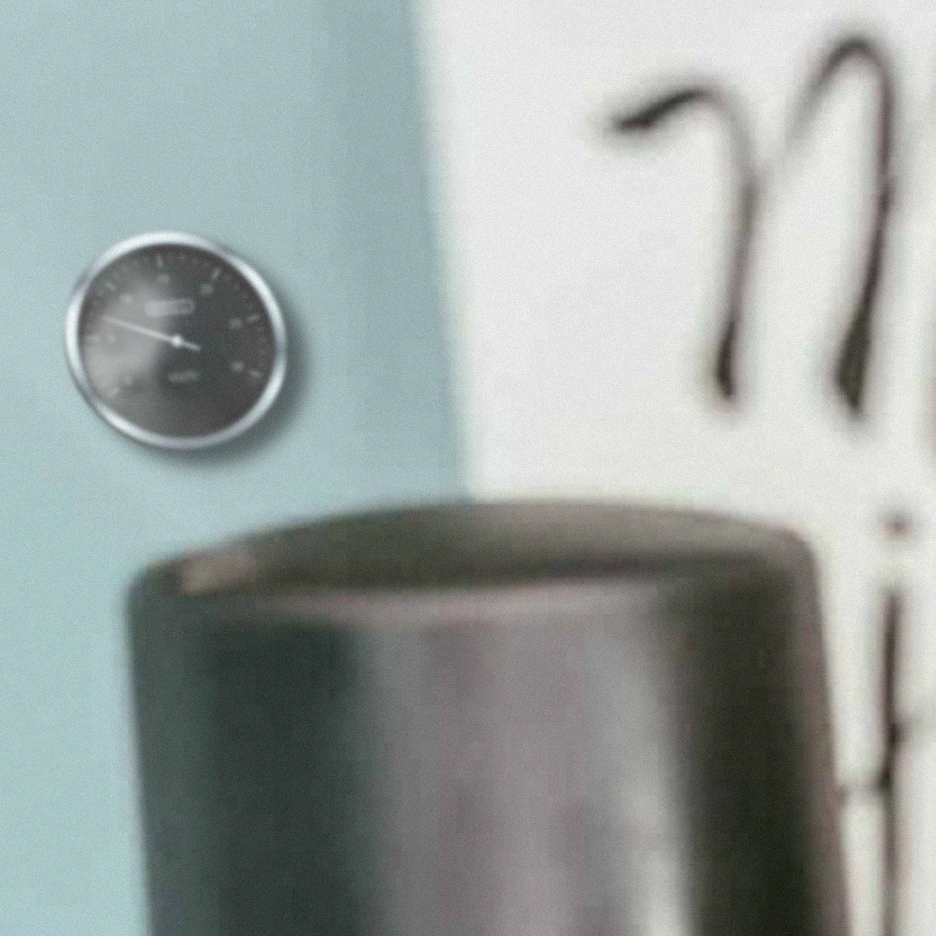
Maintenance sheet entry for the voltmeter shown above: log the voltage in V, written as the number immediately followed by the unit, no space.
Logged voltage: 7V
